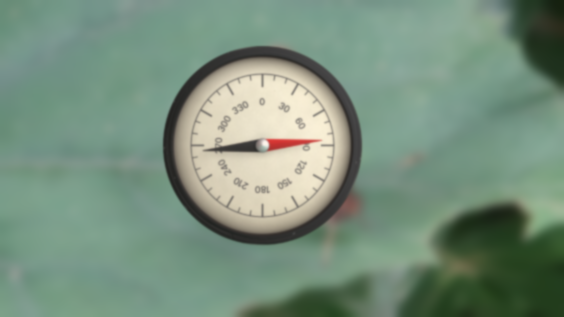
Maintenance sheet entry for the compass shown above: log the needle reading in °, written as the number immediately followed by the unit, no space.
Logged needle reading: 85°
